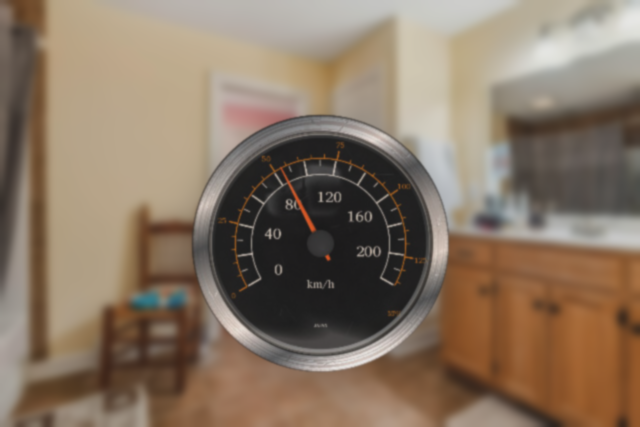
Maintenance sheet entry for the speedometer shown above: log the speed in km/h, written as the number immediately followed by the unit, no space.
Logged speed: 85km/h
